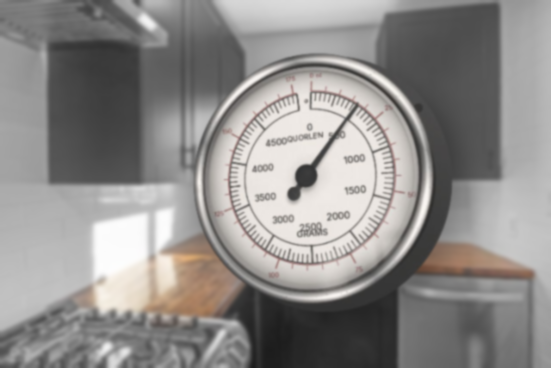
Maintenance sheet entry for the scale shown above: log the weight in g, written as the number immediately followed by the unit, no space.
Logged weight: 500g
